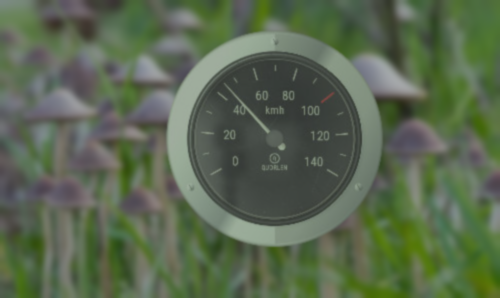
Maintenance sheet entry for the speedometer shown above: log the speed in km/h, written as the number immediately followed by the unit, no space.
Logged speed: 45km/h
